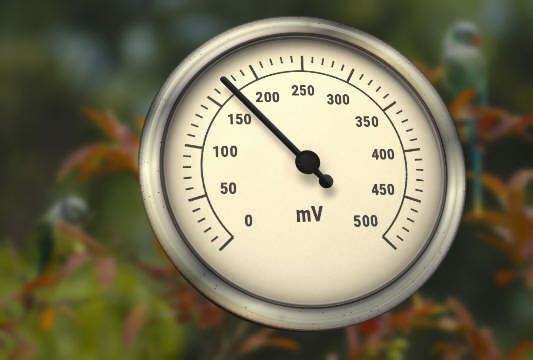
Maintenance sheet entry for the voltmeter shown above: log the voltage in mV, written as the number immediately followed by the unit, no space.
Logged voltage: 170mV
